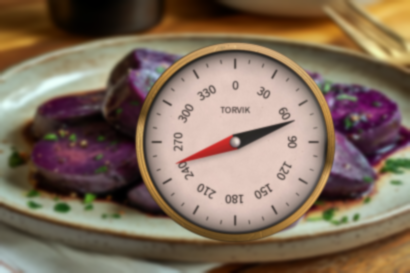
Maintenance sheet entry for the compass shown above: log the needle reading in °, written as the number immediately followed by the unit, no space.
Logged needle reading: 250°
